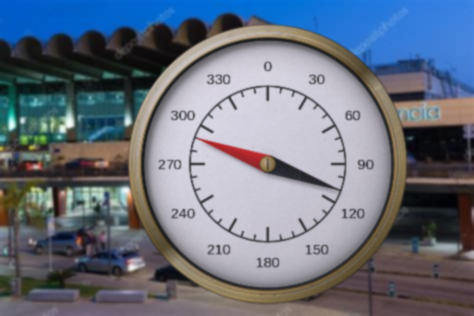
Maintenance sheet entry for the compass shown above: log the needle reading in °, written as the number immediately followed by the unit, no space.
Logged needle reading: 290°
